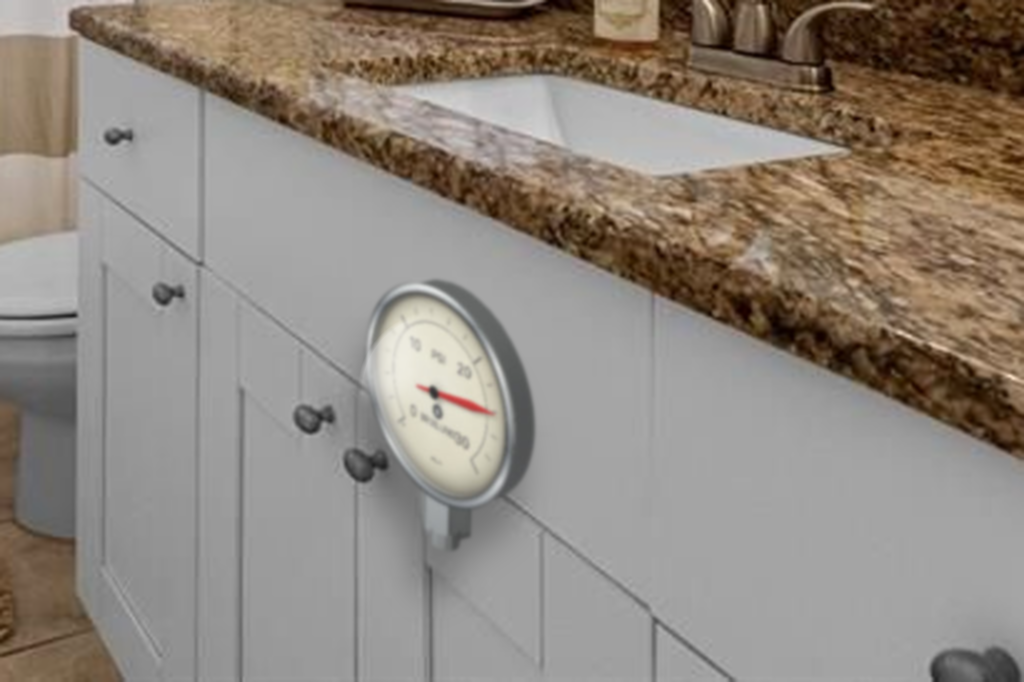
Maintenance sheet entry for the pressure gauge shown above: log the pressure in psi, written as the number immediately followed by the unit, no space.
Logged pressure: 24psi
